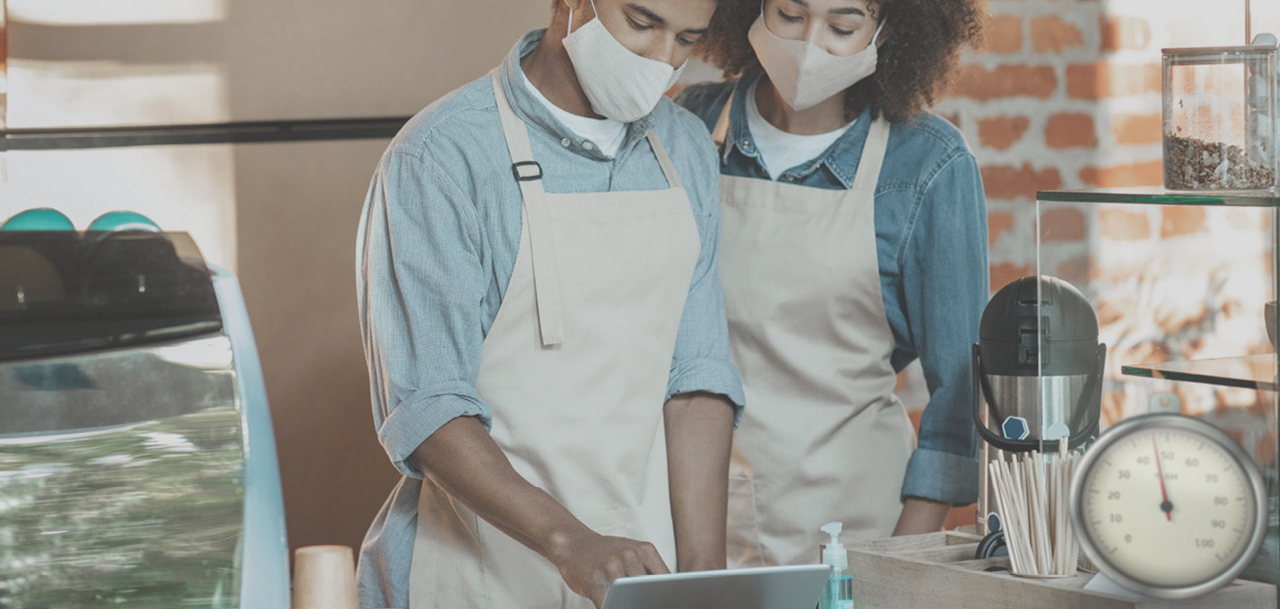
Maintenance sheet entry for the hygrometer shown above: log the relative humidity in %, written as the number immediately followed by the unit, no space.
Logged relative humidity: 46%
